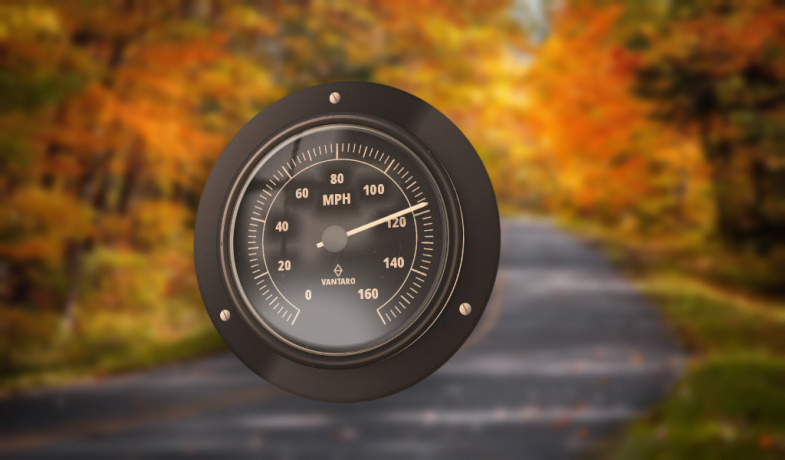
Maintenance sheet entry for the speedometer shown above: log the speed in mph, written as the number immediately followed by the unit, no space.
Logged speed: 118mph
